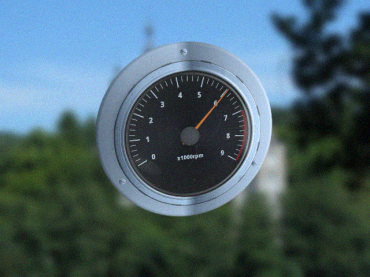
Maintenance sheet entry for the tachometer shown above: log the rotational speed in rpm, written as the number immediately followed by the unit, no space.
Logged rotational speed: 6000rpm
